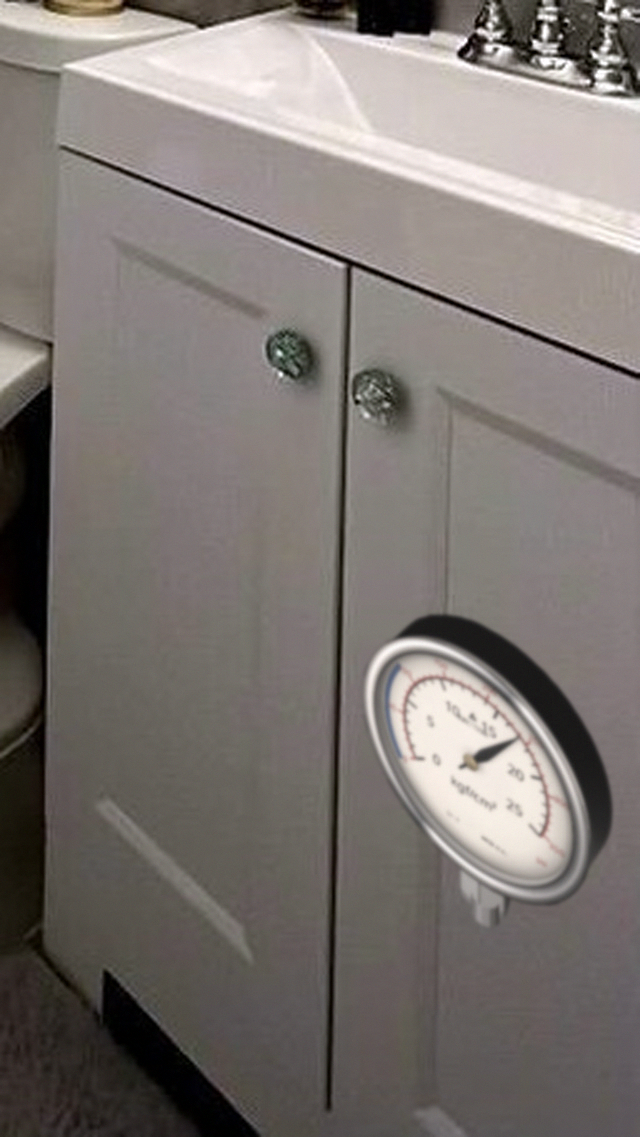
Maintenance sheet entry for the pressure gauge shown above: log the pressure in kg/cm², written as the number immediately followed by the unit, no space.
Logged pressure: 17kg/cm²
